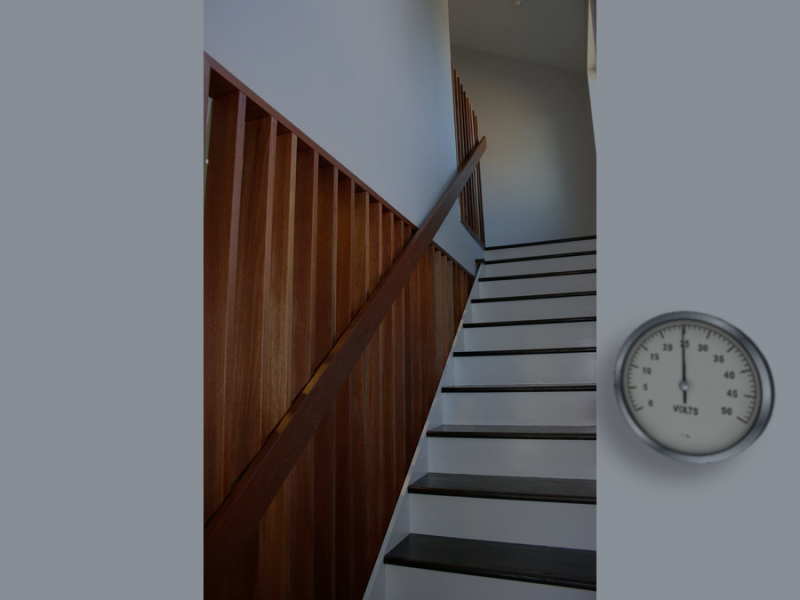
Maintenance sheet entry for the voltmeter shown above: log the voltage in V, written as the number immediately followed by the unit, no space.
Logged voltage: 25V
